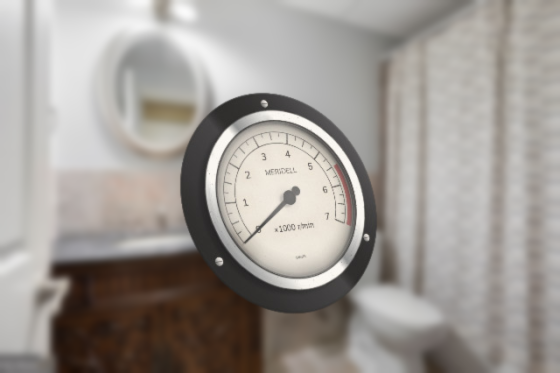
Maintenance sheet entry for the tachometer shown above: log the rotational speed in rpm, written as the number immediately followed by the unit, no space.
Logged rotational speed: 0rpm
